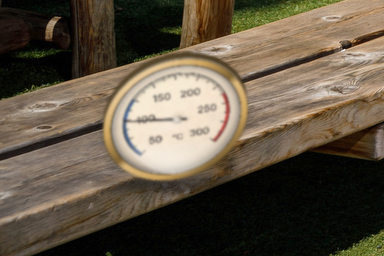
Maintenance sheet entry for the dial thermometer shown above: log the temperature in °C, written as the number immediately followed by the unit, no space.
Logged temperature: 100°C
